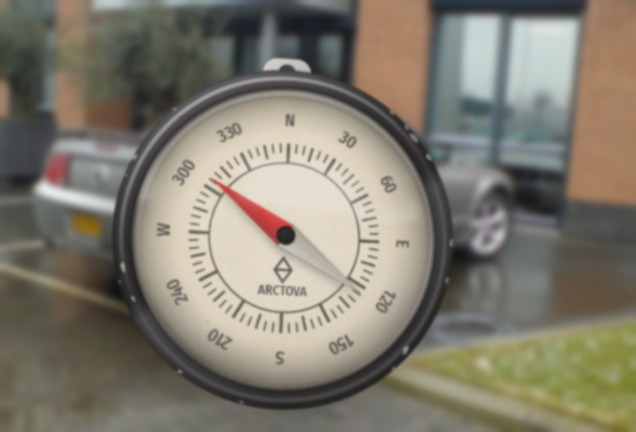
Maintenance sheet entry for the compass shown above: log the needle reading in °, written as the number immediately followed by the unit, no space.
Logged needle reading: 305°
